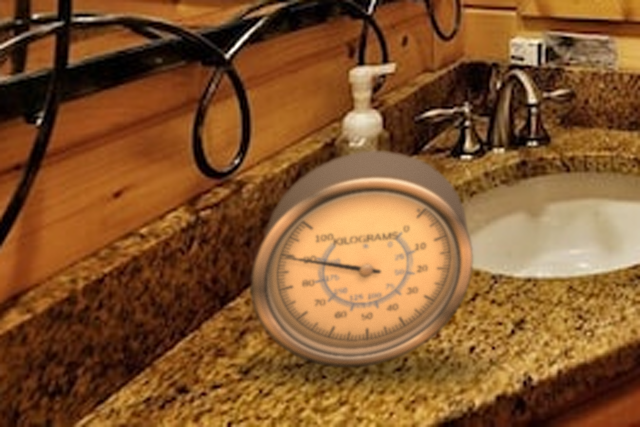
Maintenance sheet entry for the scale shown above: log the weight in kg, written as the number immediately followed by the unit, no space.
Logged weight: 90kg
